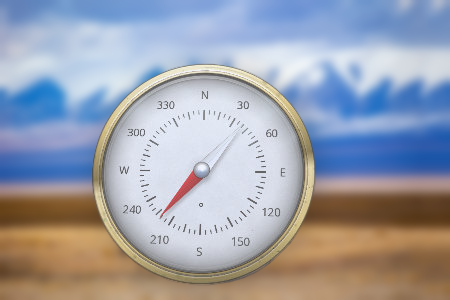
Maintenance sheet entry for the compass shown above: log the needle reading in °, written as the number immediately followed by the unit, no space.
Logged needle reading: 220°
